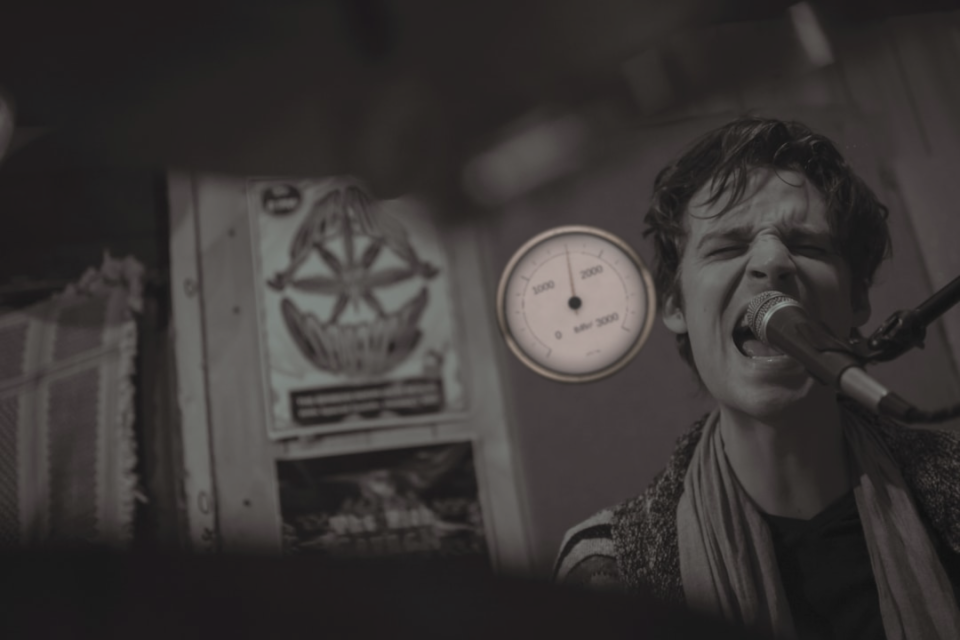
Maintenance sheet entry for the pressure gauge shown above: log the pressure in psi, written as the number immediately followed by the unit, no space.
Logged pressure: 1600psi
